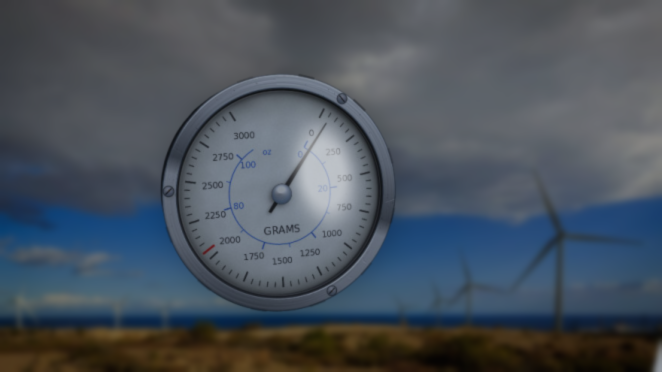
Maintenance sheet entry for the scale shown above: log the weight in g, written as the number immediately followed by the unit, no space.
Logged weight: 50g
